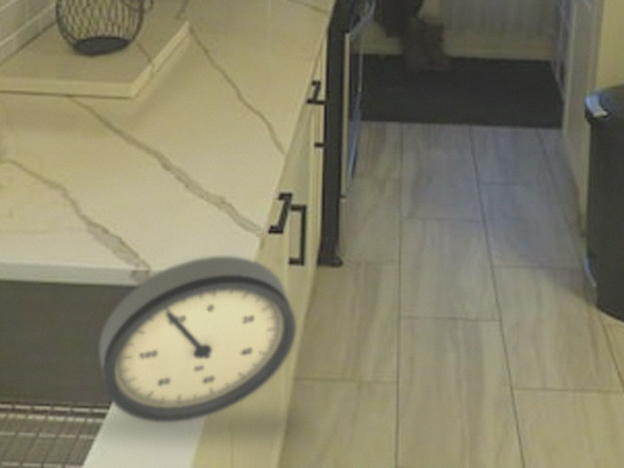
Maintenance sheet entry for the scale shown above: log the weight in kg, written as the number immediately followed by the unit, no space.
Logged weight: 120kg
